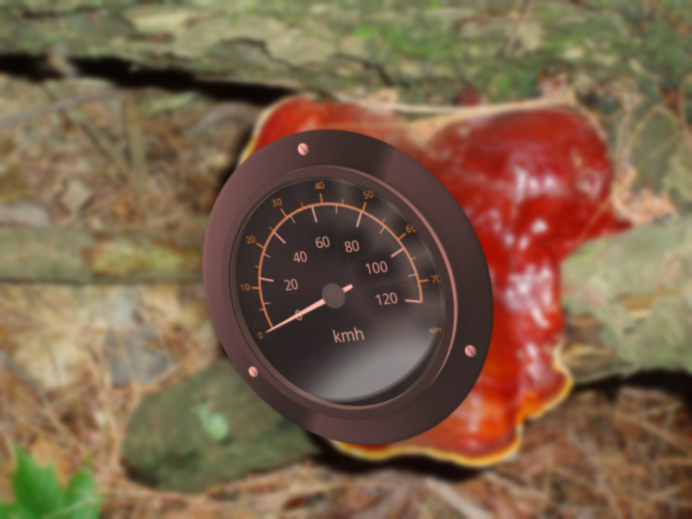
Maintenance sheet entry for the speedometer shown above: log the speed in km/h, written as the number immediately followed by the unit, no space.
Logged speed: 0km/h
